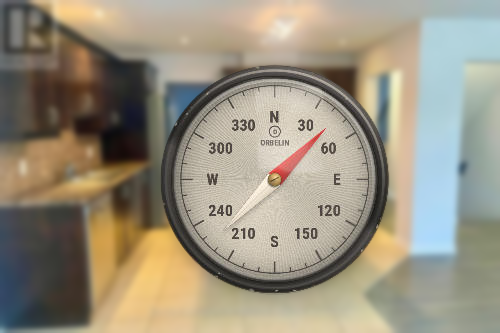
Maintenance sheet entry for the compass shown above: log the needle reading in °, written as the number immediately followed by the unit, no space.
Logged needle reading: 45°
